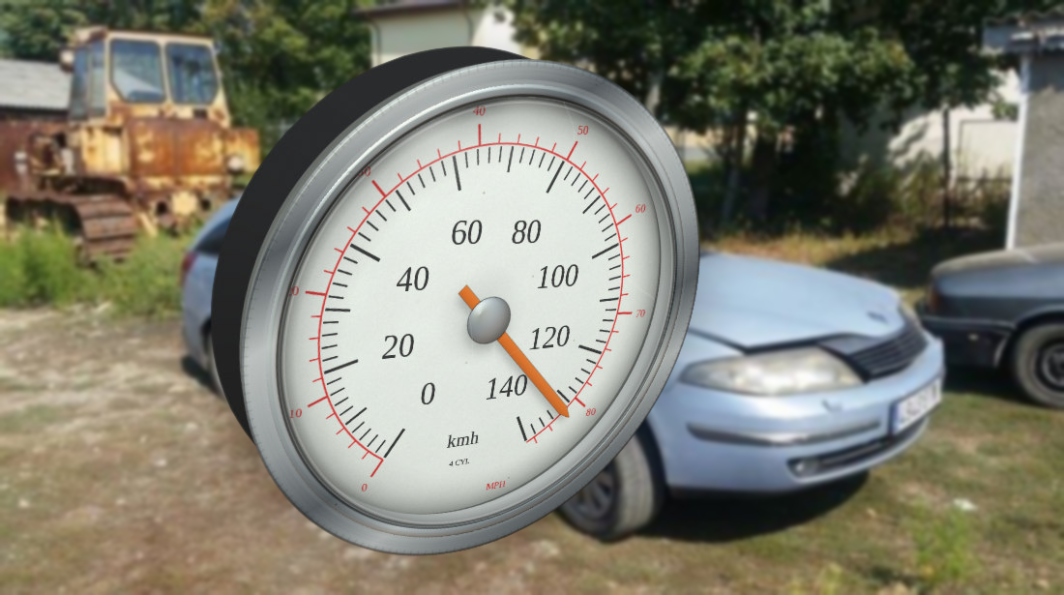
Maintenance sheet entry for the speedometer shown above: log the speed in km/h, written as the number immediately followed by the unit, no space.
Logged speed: 132km/h
